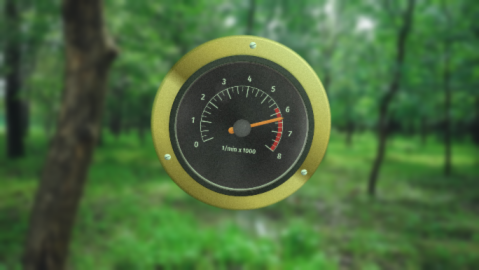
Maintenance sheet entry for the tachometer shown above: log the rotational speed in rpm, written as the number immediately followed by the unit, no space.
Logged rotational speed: 6250rpm
